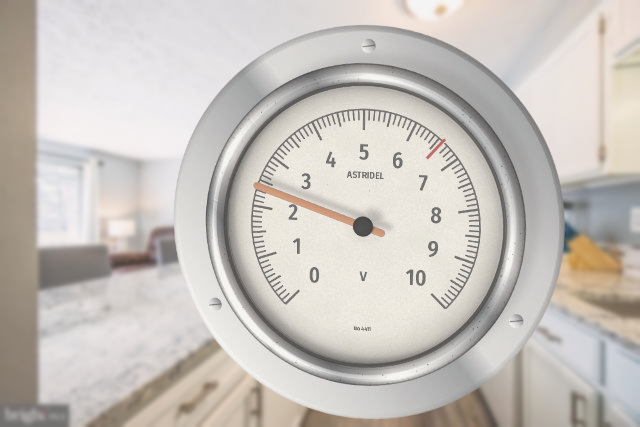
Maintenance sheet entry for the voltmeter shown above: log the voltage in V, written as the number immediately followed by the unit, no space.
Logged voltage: 2.4V
